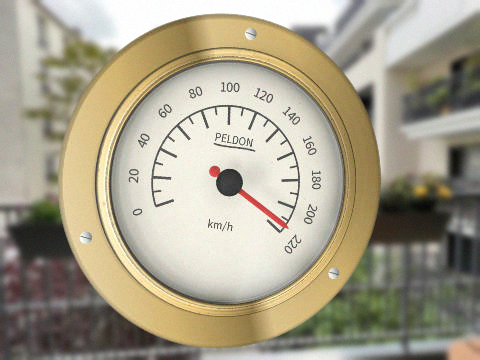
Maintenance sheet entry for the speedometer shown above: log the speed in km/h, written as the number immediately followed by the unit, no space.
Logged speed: 215km/h
